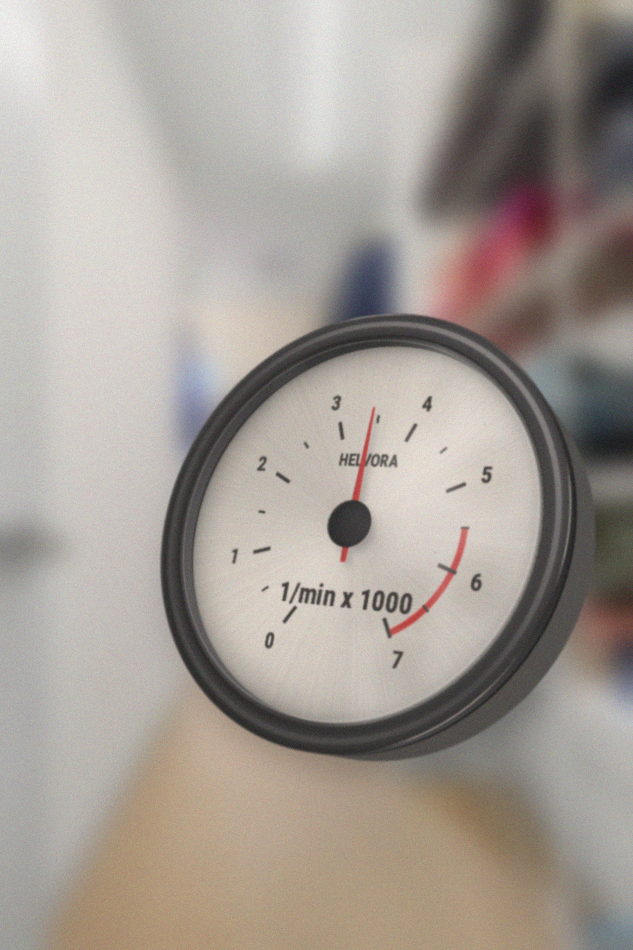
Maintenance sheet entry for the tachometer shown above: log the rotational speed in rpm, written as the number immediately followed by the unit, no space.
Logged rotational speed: 3500rpm
